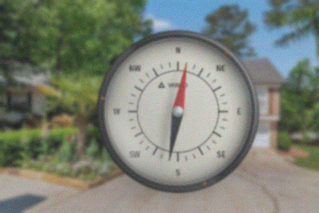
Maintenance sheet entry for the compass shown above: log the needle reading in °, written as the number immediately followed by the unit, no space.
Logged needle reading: 10°
